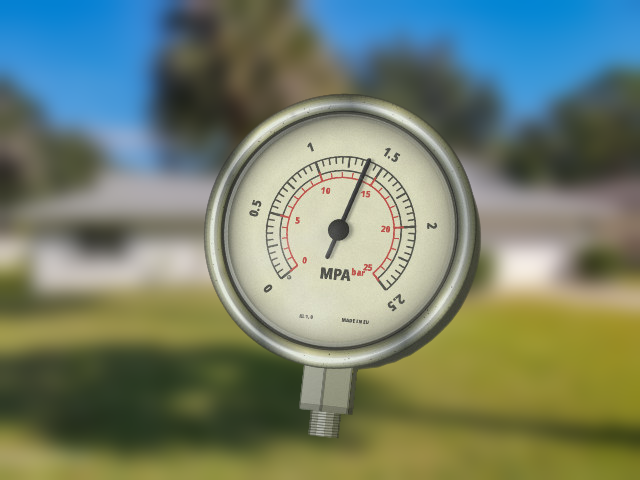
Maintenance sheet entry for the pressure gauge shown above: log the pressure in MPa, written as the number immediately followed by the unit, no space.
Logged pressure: 1.4MPa
